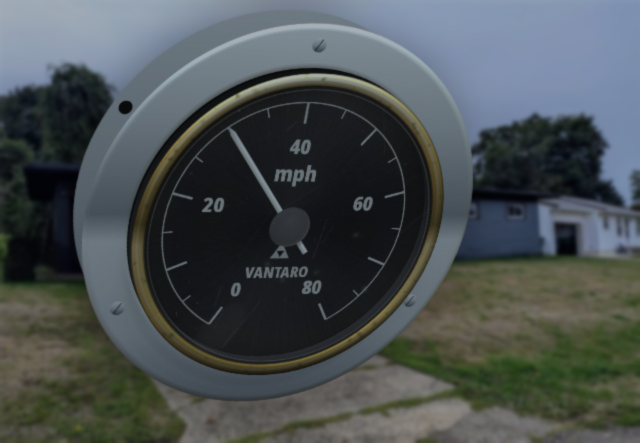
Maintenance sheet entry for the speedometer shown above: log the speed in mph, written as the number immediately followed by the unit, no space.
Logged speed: 30mph
